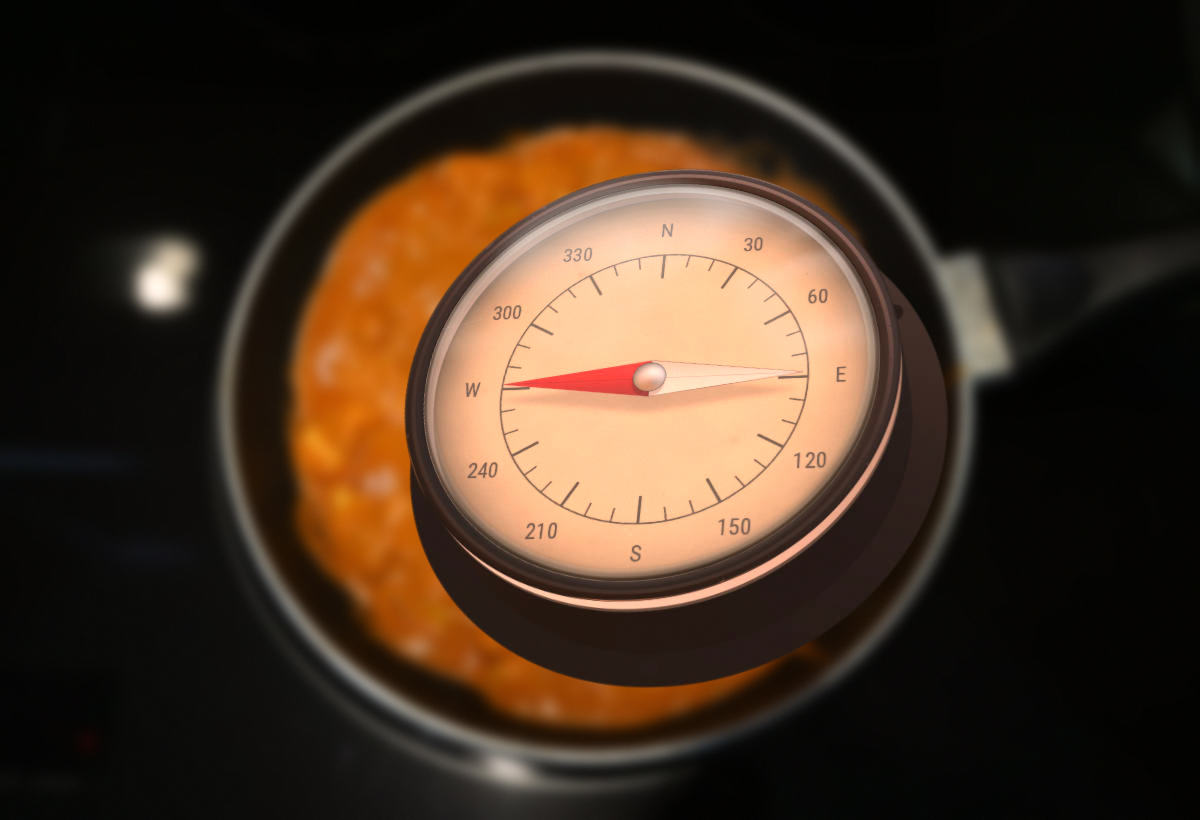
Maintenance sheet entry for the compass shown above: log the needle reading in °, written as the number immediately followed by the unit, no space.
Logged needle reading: 270°
